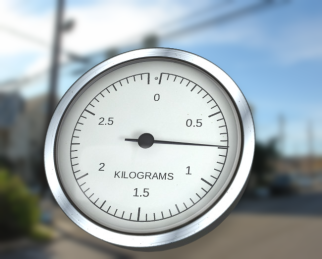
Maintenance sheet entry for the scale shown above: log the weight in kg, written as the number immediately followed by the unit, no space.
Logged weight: 0.75kg
